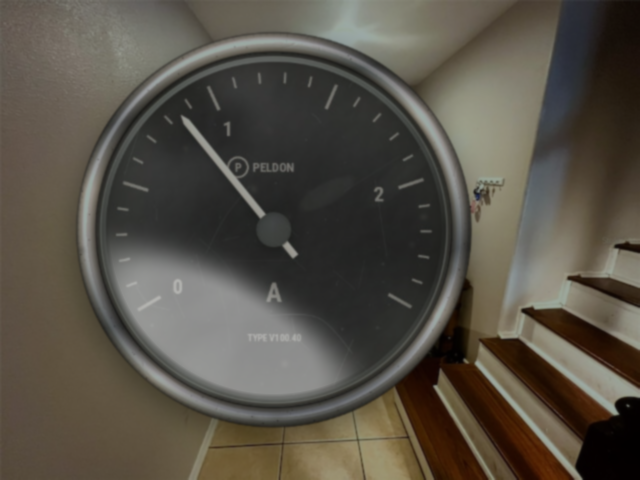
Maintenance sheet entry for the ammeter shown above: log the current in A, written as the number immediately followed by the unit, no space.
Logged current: 0.85A
